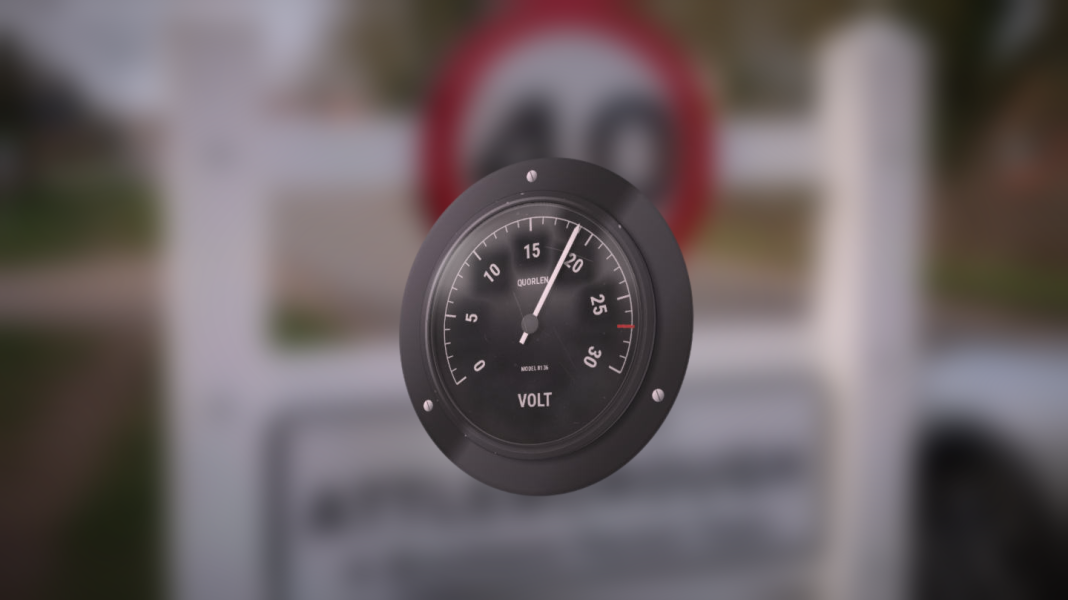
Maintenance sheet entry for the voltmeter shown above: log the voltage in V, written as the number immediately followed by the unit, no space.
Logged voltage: 19V
